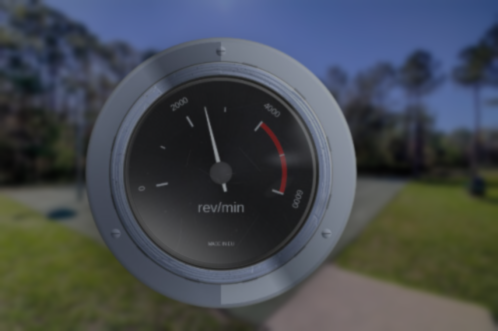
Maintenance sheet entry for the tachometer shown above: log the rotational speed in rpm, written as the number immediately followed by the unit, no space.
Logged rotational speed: 2500rpm
